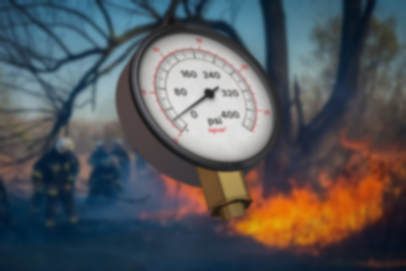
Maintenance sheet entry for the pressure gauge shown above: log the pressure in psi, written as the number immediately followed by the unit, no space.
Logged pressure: 20psi
